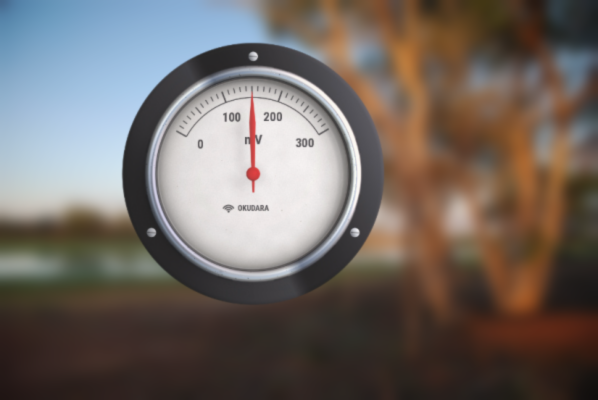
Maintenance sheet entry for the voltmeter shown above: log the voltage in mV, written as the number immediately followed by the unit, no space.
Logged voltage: 150mV
